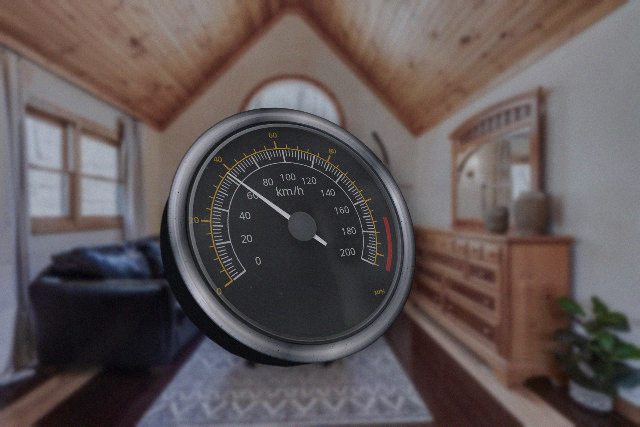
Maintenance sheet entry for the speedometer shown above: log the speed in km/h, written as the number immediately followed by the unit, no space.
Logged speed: 60km/h
